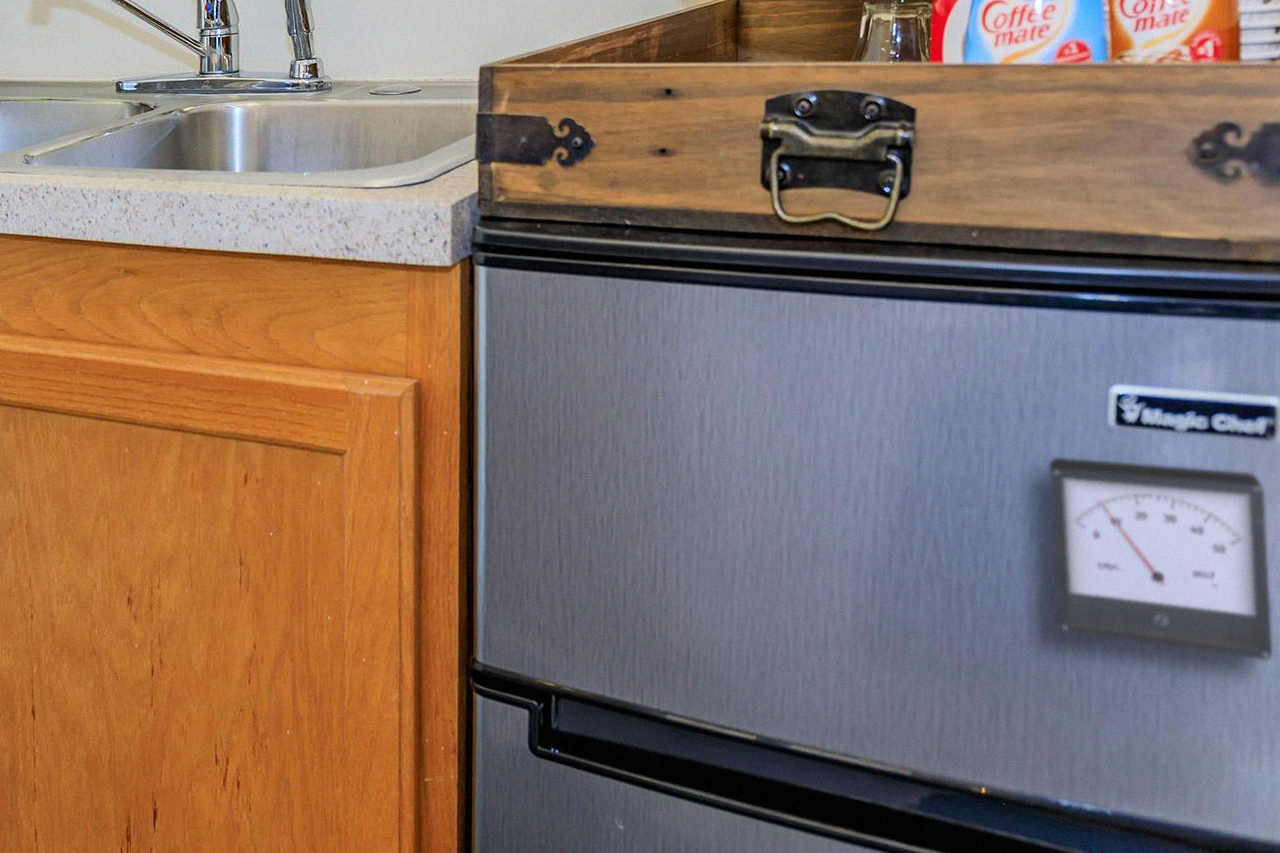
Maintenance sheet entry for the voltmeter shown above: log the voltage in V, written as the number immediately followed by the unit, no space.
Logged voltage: 10V
